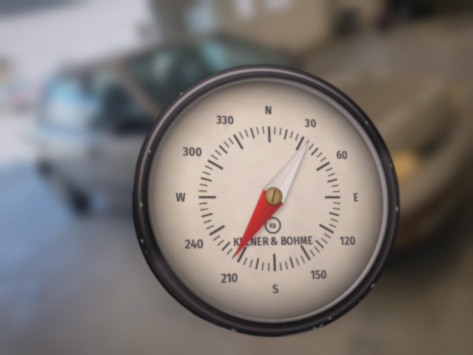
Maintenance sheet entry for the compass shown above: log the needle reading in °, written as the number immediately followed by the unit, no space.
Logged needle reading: 215°
